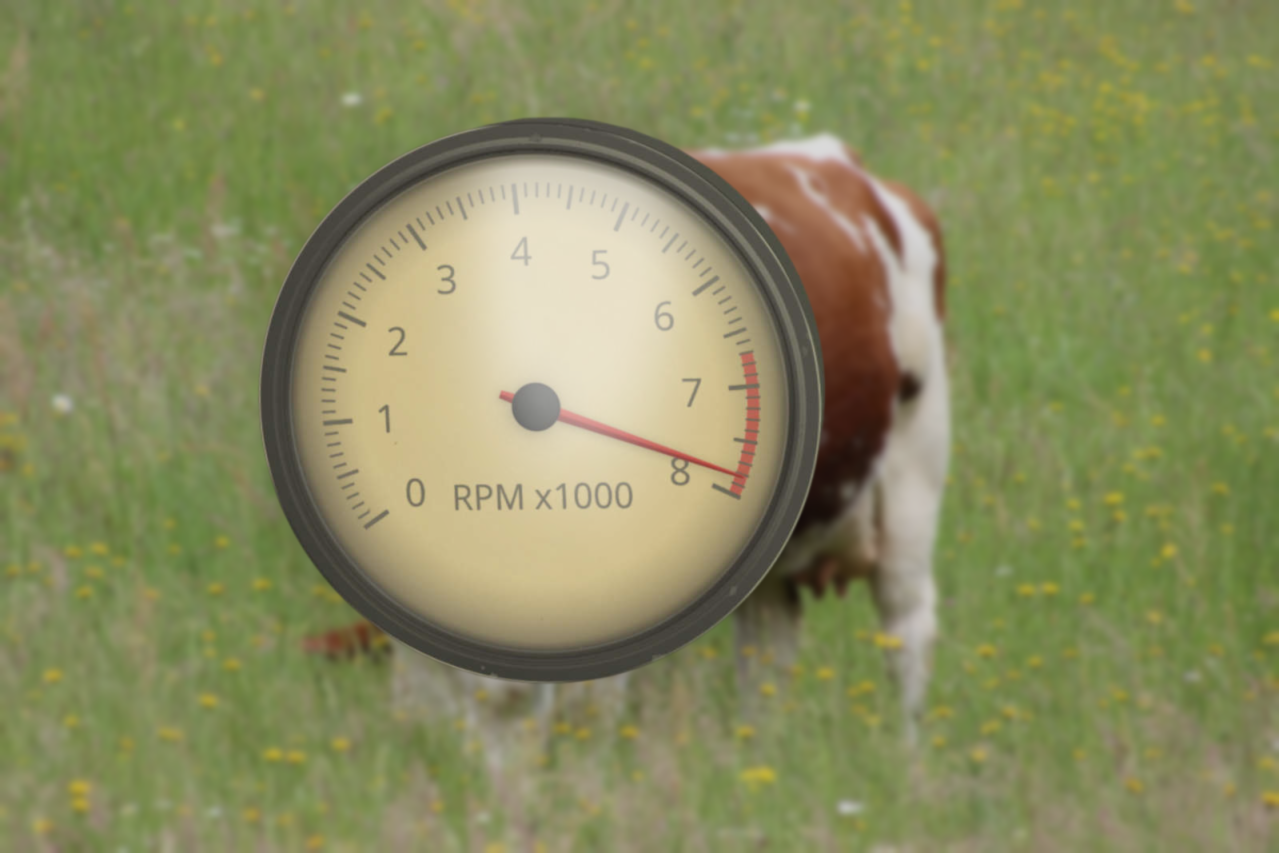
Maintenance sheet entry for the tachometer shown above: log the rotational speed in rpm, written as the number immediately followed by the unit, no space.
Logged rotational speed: 7800rpm
